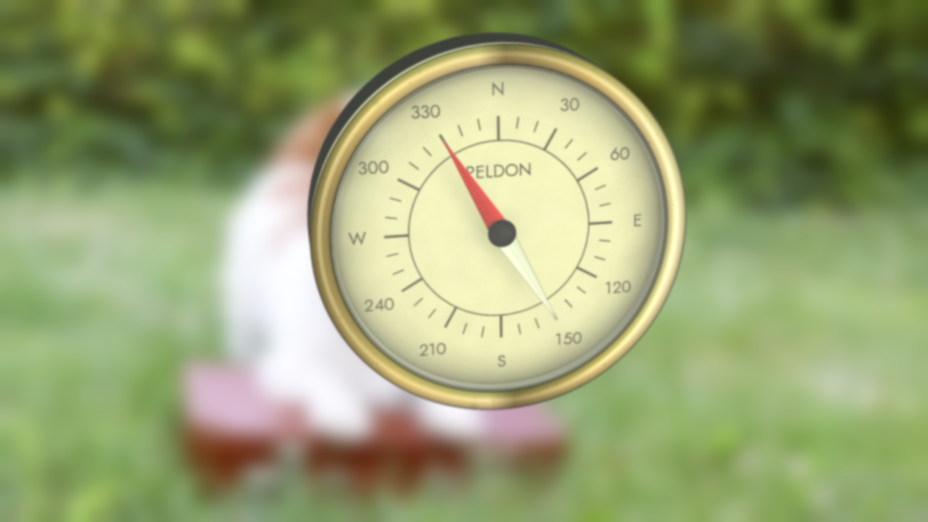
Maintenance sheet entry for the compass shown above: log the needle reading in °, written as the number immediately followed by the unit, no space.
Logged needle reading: 330°
